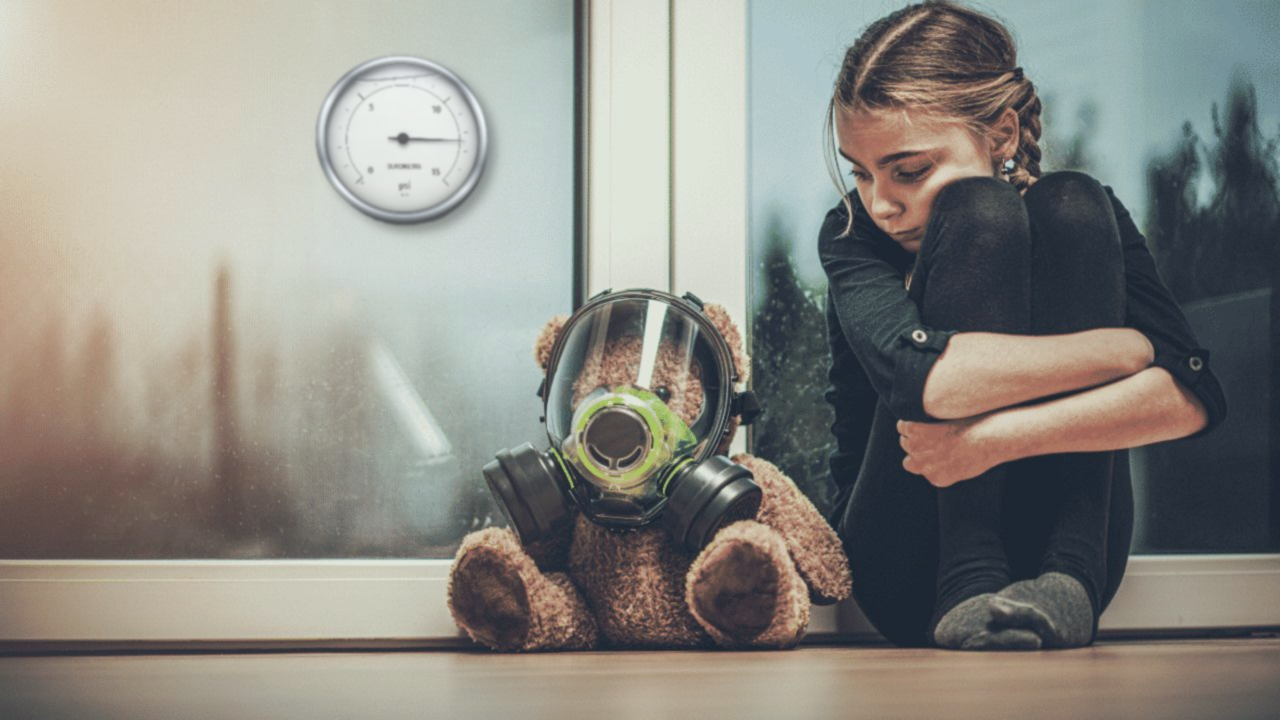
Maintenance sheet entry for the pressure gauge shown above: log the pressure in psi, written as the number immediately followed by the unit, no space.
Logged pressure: 12.5psi
